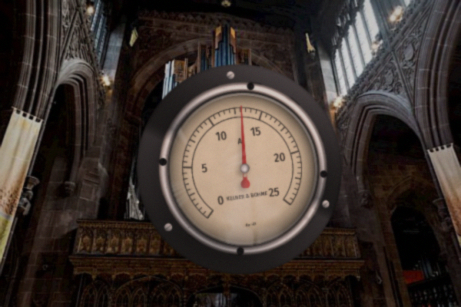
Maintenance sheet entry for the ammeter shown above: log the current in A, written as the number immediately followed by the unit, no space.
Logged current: 13A
